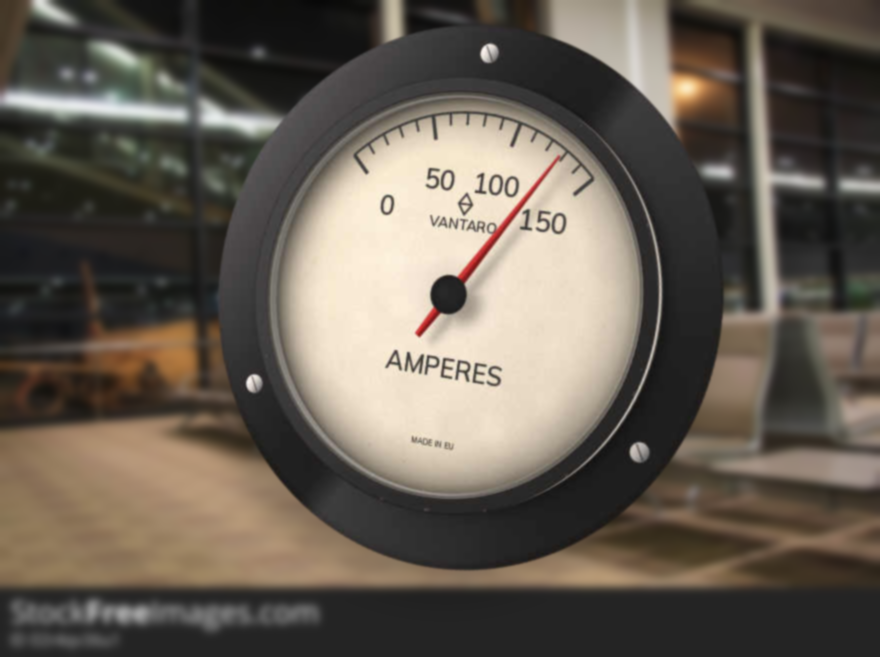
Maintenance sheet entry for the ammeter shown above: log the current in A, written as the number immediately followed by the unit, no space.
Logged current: 130A
